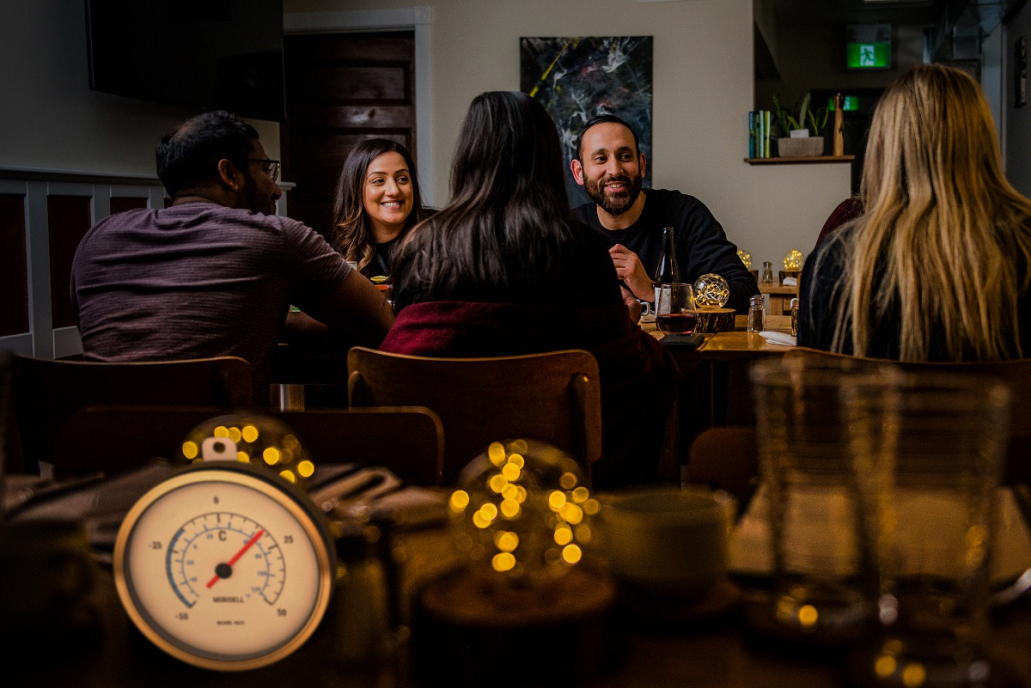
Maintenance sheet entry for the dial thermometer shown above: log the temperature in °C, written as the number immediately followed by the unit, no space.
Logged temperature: 17.5°C
